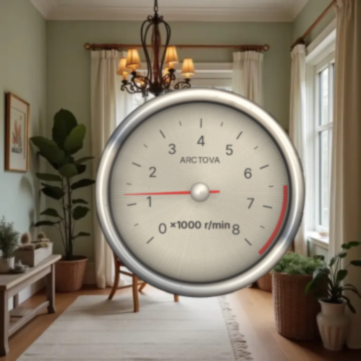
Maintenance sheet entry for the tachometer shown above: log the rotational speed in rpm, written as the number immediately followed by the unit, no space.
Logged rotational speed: 1250rpm
